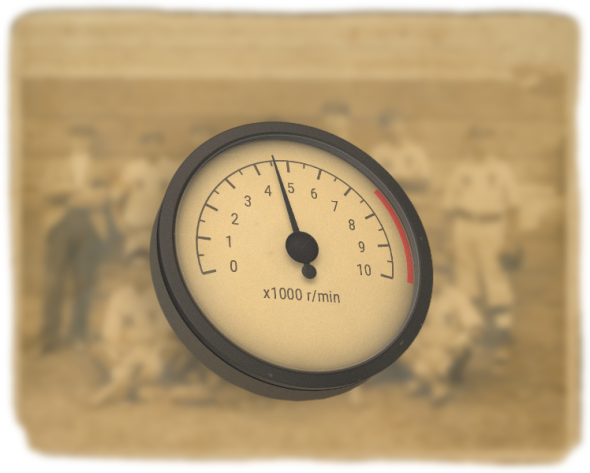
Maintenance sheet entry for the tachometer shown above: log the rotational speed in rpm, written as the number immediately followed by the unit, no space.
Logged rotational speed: 4500rpm
